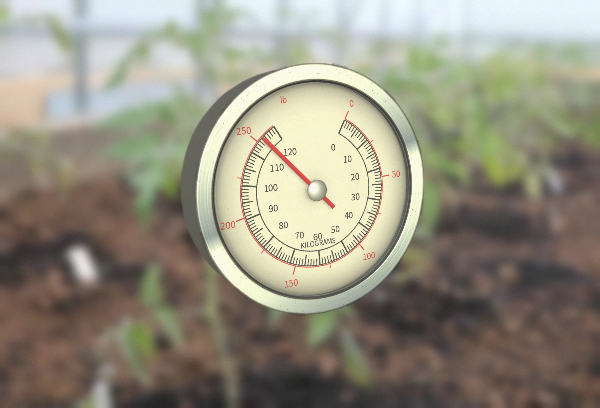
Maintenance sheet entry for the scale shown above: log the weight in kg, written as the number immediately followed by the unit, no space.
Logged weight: 115kg
